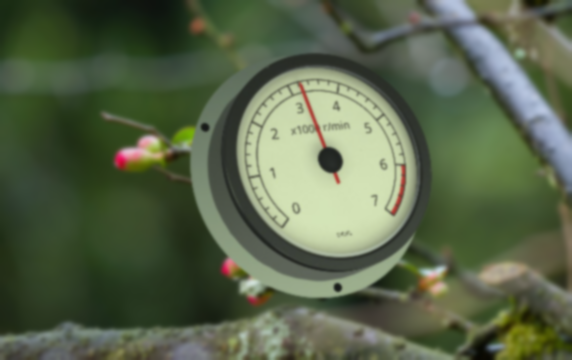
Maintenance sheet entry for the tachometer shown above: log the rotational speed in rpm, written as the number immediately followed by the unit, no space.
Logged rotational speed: 3200rpm
